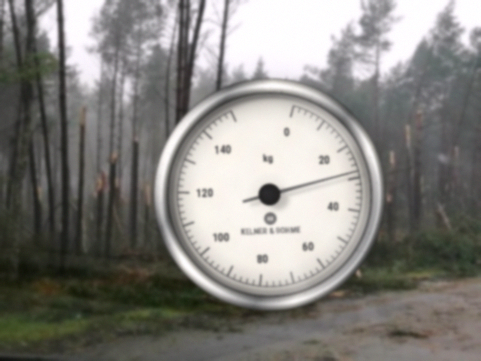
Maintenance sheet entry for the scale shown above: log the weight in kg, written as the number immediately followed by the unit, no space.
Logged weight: 28kg
